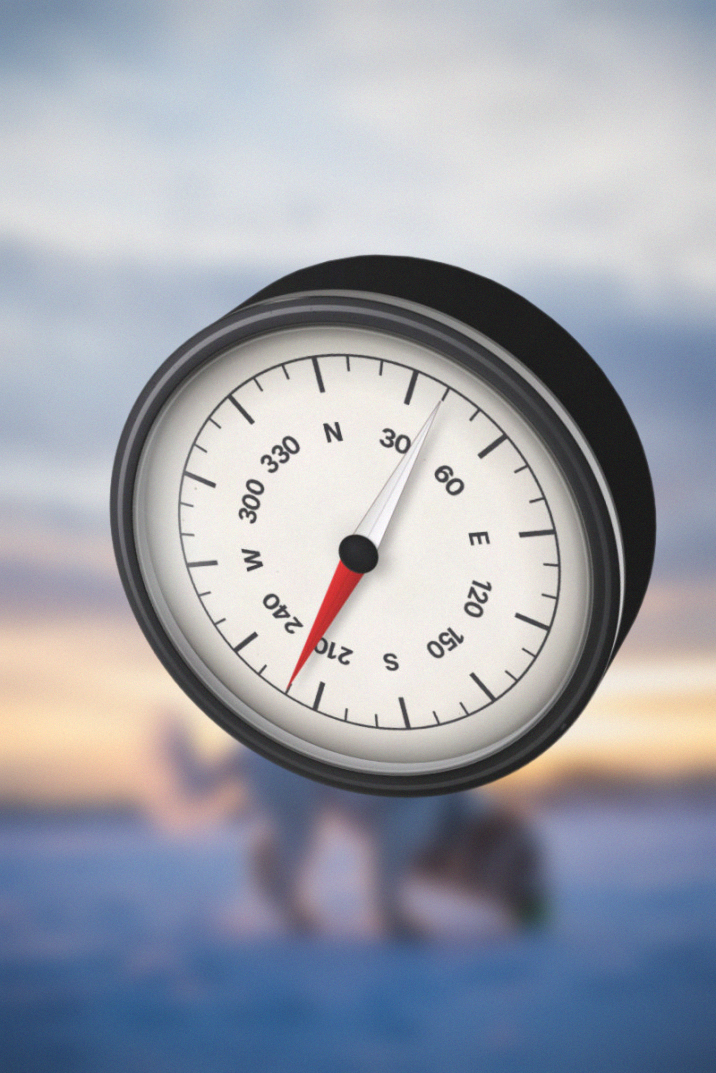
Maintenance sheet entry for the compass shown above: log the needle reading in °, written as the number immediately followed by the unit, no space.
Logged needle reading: 220°
